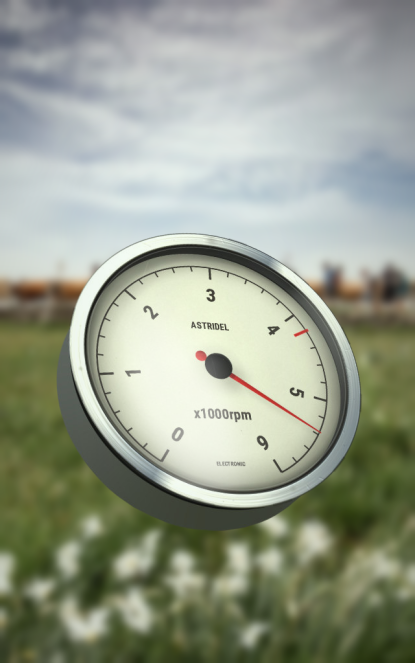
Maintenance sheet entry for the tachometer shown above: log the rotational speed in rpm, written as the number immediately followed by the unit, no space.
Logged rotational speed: 5400rpm
